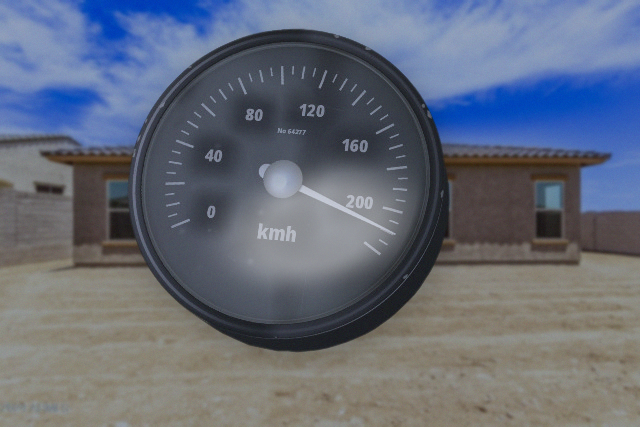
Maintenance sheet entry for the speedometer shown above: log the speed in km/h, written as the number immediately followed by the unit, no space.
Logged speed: 210km/h
